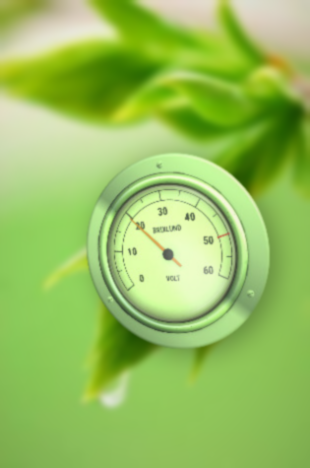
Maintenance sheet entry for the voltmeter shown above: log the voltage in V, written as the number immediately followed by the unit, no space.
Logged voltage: 20V
